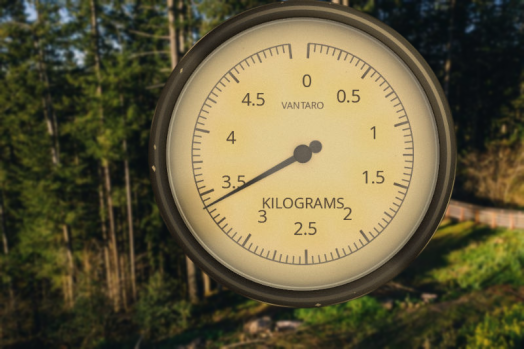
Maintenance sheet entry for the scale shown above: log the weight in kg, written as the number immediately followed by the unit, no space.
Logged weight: 3.4kg
